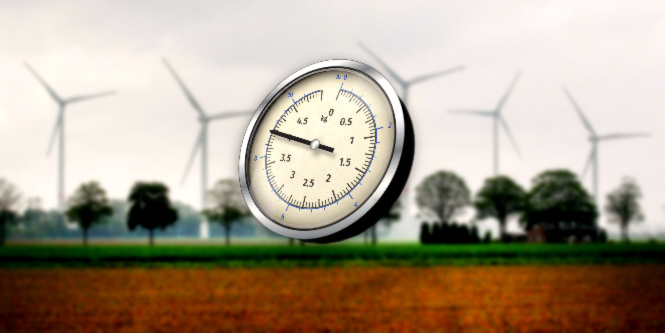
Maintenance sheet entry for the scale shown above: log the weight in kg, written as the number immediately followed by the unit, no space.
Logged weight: 4kg
